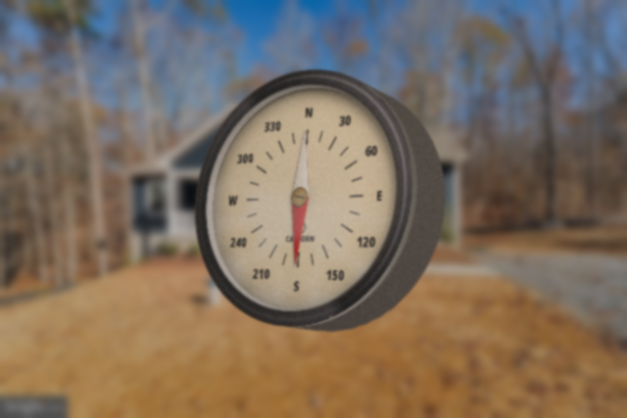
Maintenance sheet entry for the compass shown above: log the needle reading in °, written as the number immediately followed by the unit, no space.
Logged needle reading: 180°
